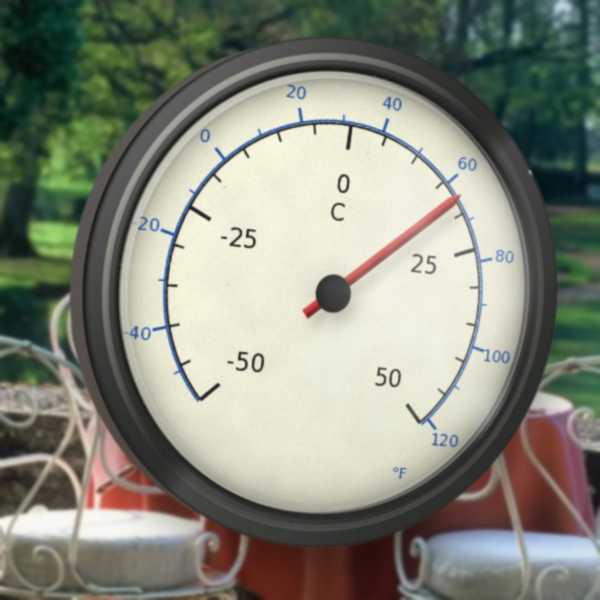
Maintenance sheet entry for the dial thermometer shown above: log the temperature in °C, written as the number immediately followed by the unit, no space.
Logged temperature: 17.5°C
